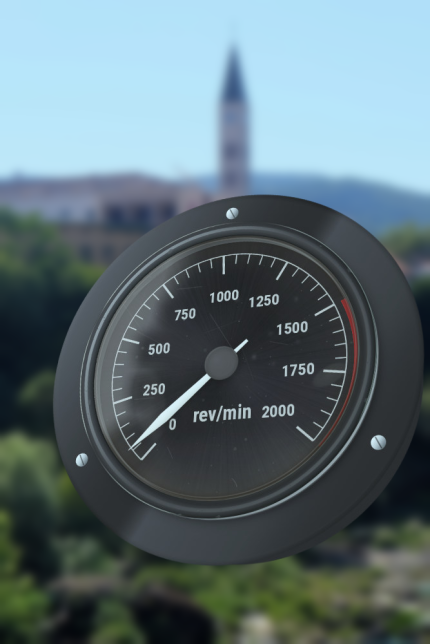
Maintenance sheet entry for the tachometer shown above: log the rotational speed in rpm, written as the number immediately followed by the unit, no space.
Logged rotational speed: 50rpm
